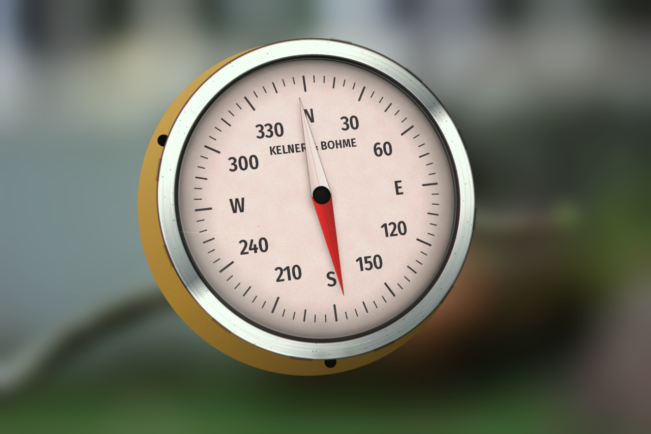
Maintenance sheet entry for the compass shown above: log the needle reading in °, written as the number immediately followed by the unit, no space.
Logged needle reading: 175°
